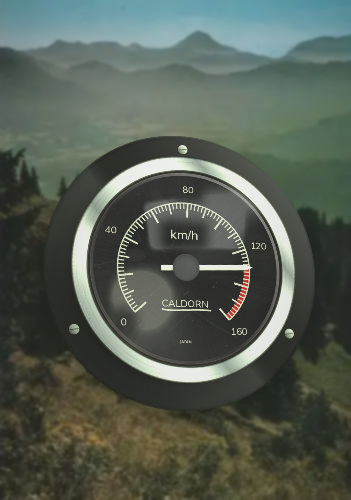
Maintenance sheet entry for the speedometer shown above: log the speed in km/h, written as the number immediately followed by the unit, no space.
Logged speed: 130km/h
